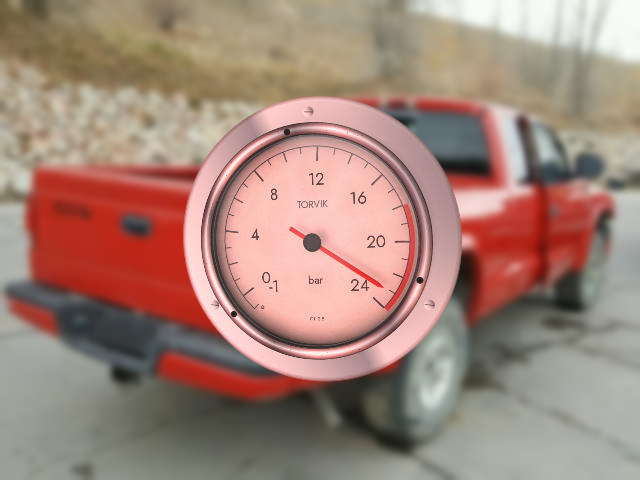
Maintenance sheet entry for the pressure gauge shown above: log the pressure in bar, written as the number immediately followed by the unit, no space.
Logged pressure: 23bar
